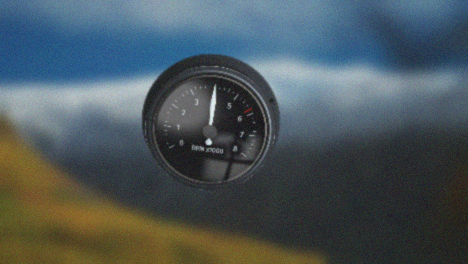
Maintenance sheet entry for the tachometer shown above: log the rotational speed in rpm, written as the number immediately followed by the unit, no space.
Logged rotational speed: 4000rpm
